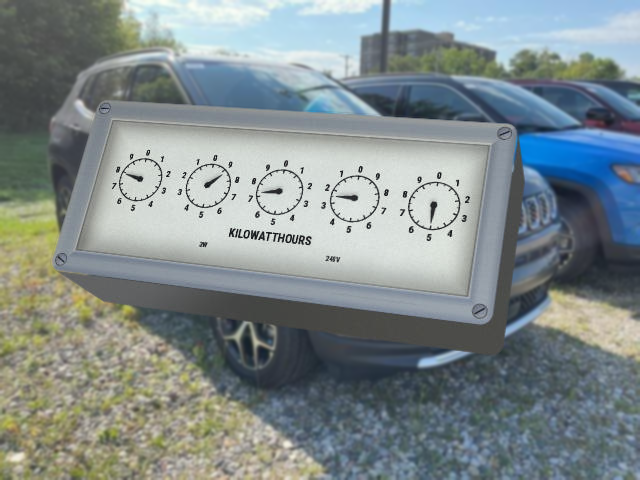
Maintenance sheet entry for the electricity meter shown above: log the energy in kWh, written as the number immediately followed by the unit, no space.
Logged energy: 78725kWh
